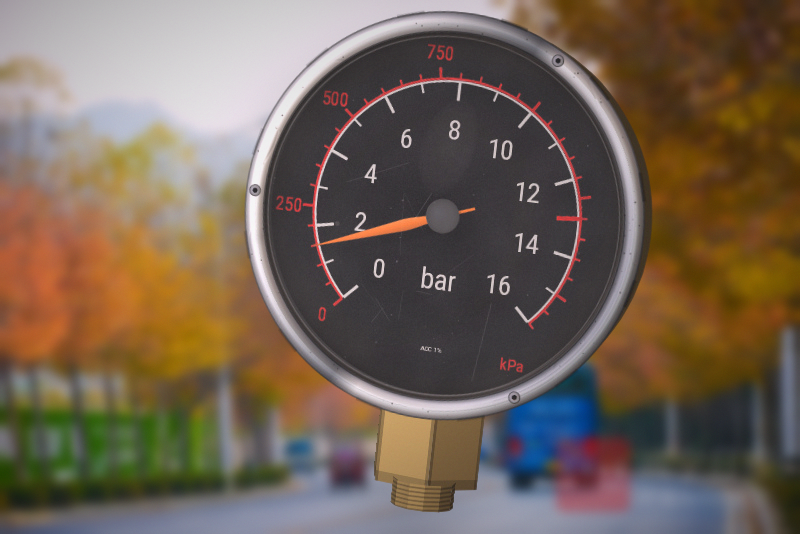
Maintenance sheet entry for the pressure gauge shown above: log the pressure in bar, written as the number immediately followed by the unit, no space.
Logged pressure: 1.5bar
